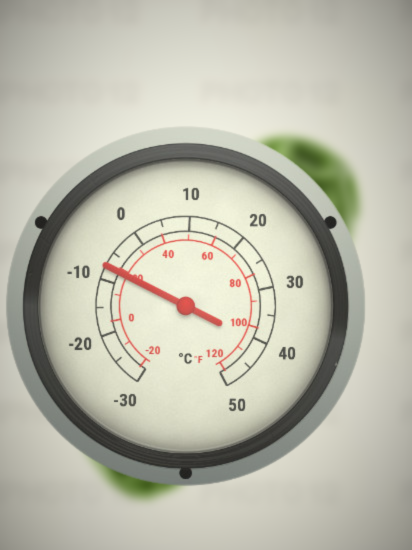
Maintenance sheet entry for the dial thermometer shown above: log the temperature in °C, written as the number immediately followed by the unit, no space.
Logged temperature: -7.5°C
